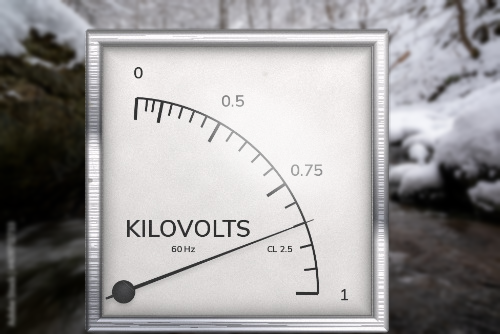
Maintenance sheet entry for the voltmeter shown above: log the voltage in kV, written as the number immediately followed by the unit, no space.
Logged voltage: 0.85kV
